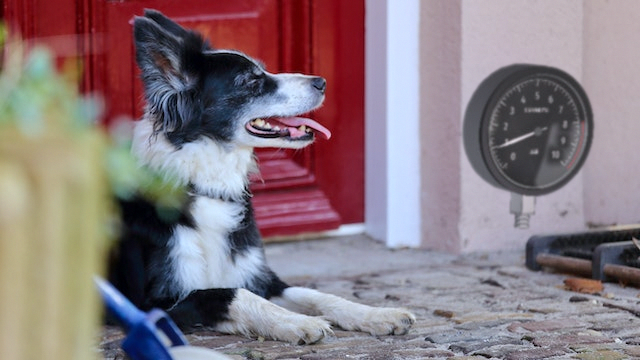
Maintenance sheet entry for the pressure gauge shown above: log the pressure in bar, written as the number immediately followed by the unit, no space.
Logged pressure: 1bar
